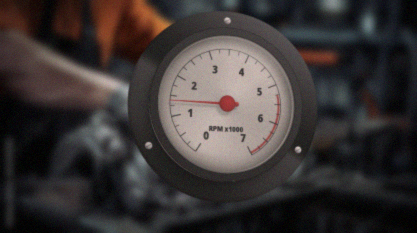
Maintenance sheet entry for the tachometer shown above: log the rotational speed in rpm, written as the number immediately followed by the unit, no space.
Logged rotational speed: 1375rpm
